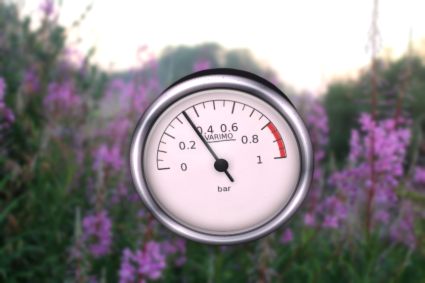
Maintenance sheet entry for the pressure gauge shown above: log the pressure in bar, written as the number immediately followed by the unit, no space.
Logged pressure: 0.35bar
